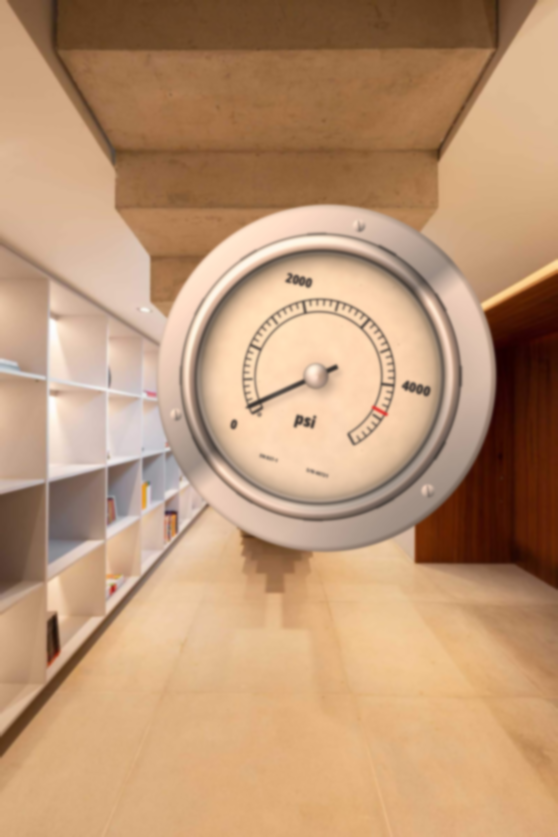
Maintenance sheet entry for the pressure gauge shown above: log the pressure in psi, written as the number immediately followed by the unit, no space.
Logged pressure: 100psi
